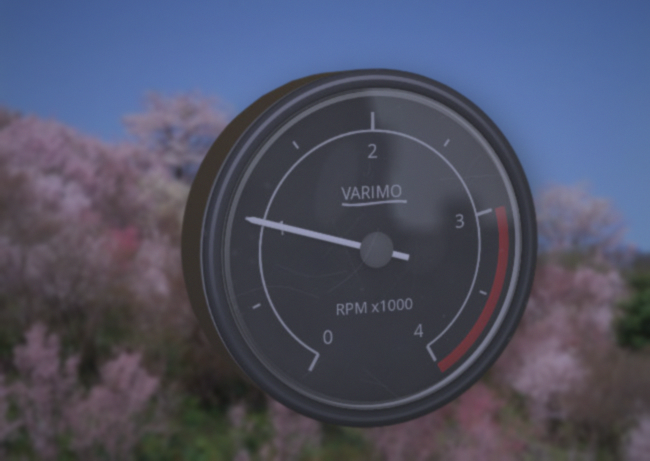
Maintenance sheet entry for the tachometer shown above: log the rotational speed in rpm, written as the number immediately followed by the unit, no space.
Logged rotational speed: 1000rpm
